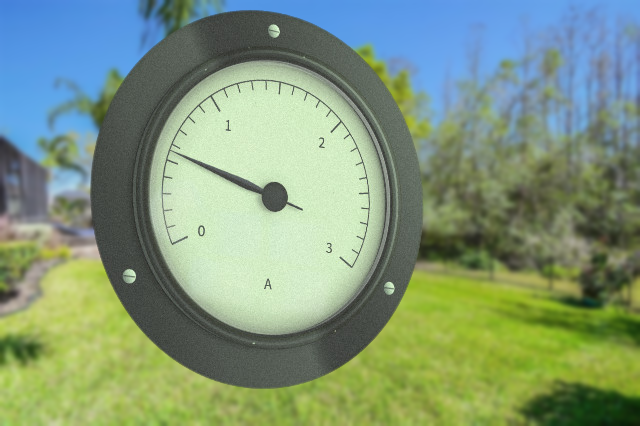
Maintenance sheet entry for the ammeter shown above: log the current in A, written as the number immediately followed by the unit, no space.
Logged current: 0.55A
